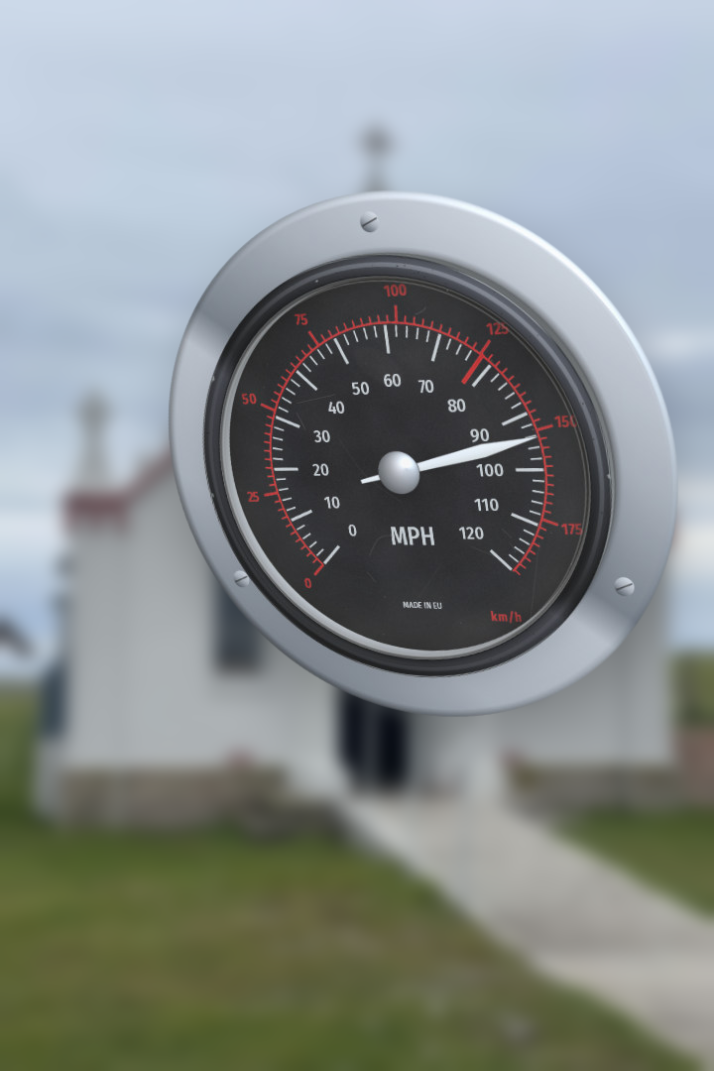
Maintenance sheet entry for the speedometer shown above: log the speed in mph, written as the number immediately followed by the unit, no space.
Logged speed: 94mph
